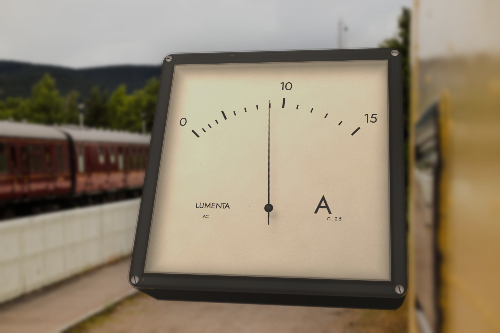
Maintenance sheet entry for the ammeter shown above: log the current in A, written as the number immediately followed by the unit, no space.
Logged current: 9A
